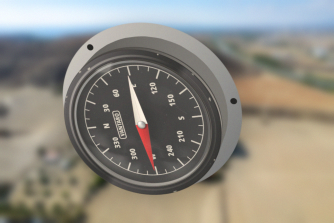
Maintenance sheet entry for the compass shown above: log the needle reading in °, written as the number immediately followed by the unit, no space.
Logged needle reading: 270°
